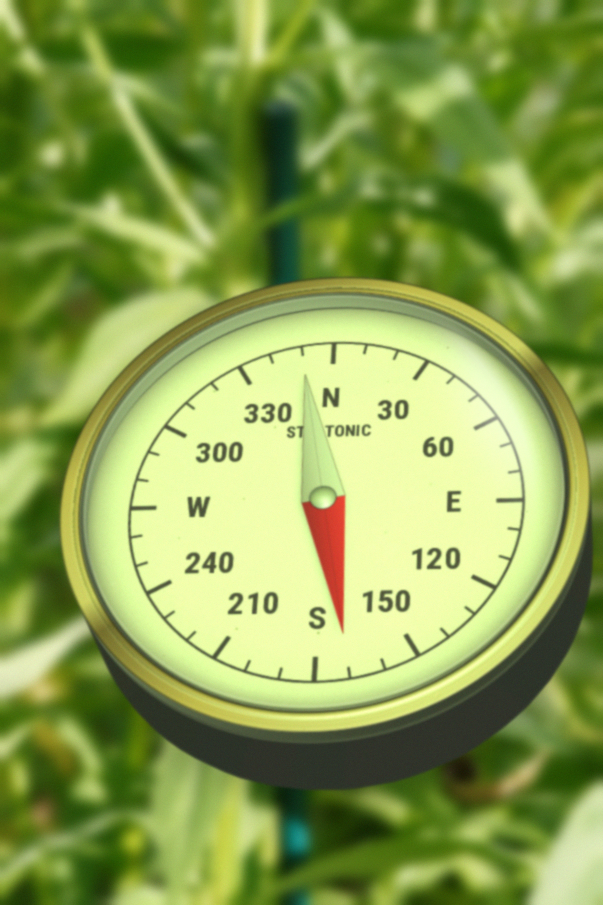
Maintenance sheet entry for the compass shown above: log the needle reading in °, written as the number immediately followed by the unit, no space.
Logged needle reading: 170°
